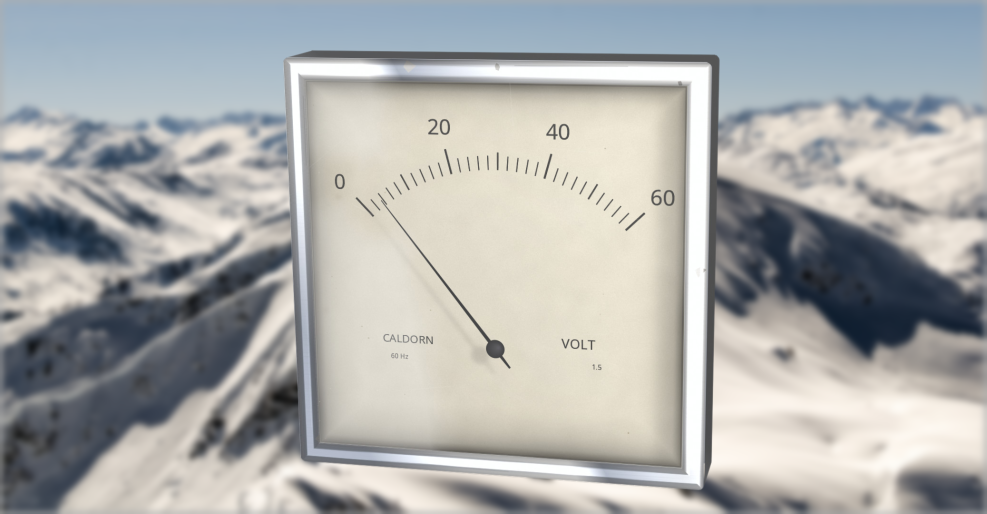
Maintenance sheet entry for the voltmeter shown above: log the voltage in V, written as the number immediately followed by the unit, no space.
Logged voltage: 4V
